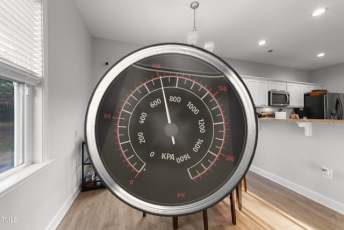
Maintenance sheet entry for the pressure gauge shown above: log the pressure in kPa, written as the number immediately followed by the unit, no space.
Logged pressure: 700kPa
